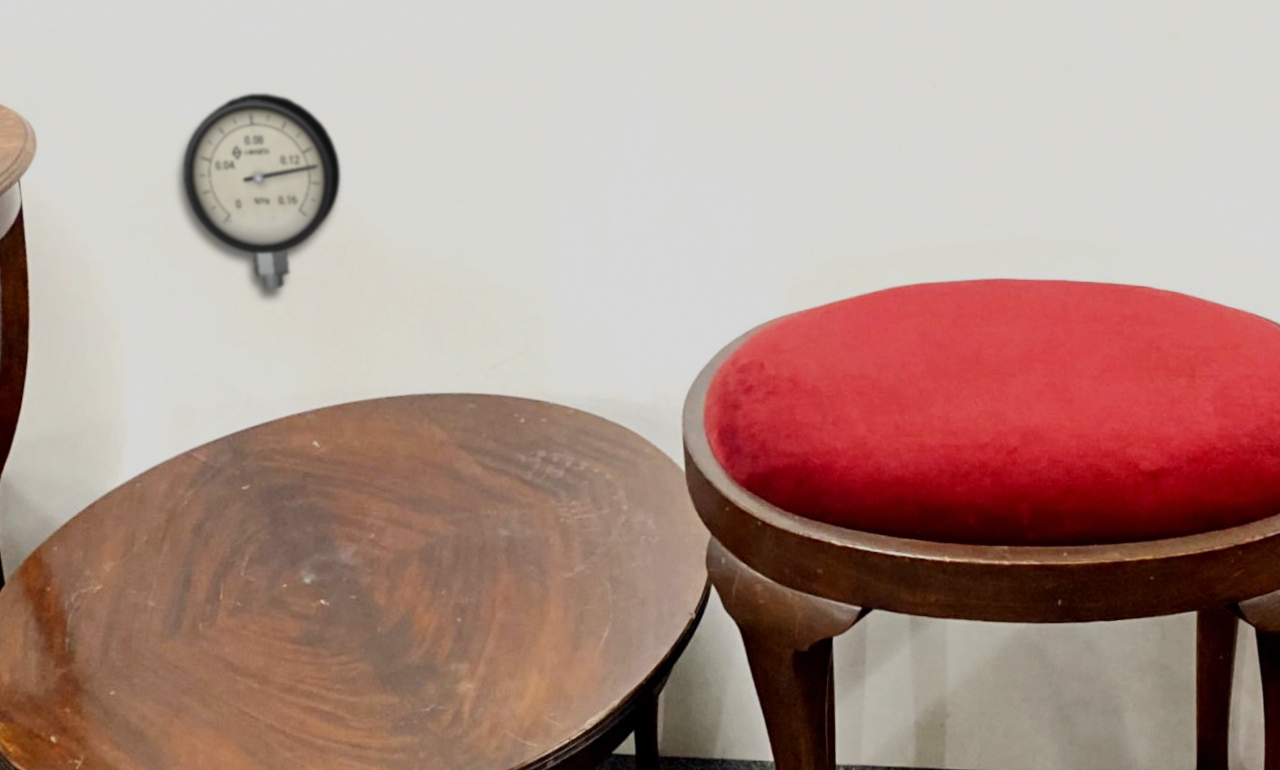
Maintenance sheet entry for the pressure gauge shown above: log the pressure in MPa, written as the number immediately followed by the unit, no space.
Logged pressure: 0.13MPa
